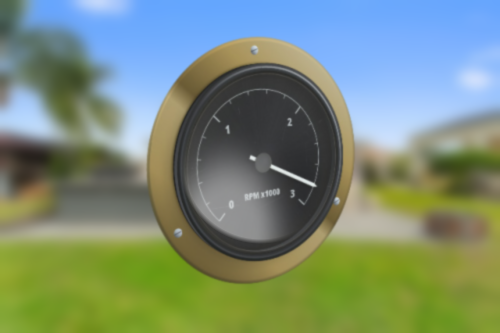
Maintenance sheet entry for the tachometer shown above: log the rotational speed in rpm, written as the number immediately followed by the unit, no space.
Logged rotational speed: 2800rpm
